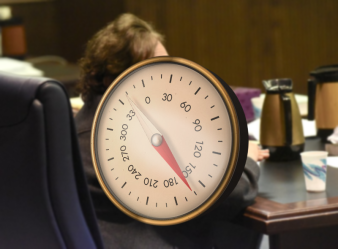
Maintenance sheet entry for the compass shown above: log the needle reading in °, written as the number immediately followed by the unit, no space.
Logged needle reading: 160°
